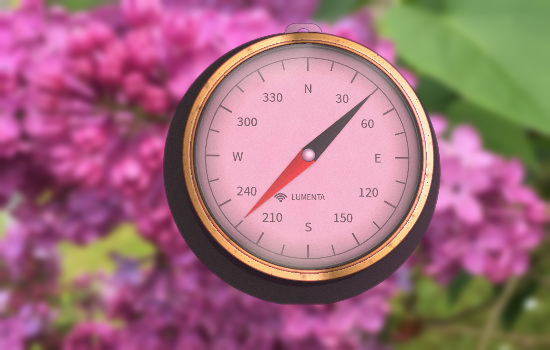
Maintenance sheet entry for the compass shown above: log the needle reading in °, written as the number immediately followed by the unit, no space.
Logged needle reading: 225°
